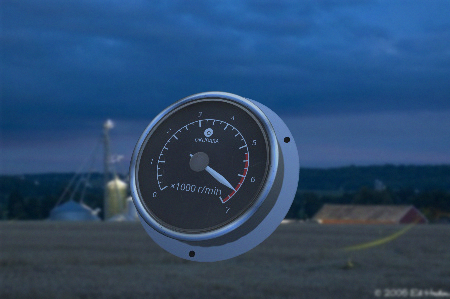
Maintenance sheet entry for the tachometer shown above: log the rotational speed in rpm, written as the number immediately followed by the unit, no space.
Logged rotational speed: 6500rpm
